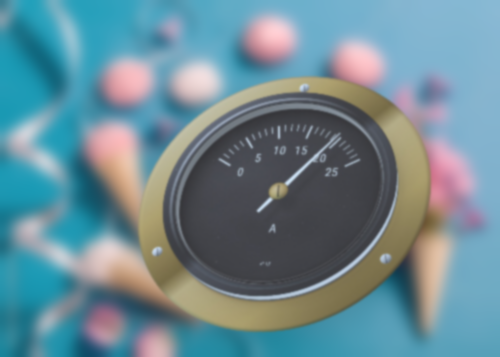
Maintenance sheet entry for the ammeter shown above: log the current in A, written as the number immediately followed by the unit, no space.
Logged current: 20A
